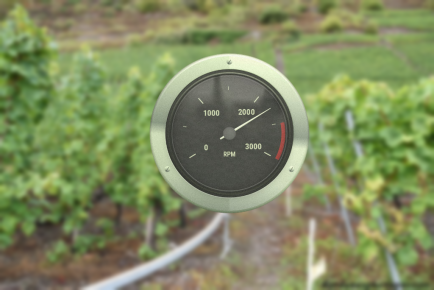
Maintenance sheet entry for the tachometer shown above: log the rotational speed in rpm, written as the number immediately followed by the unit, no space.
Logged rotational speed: 2250rpm
